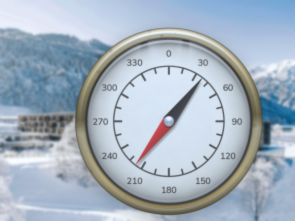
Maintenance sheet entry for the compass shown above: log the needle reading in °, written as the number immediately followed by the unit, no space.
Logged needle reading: 217.5°
